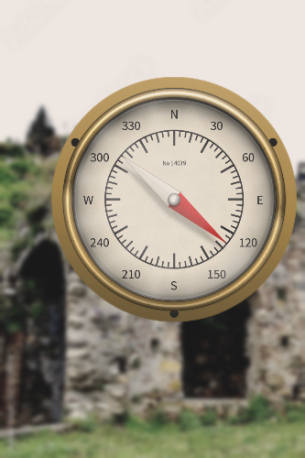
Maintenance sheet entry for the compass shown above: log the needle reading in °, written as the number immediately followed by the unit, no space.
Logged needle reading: 130°
